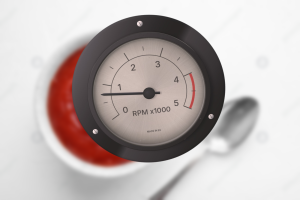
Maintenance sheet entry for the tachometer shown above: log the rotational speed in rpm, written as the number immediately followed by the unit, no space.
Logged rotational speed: 750rpm
